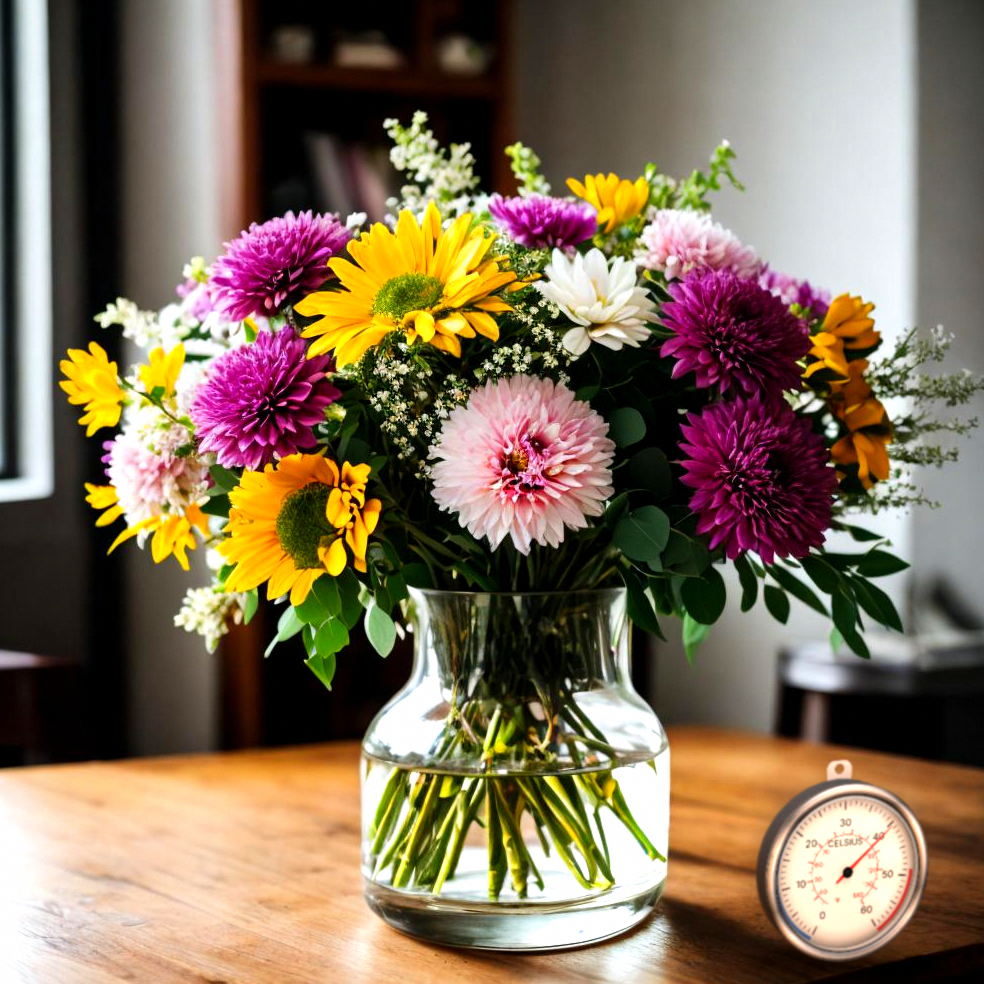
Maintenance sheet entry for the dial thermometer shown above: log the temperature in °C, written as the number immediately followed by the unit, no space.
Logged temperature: 40°C
